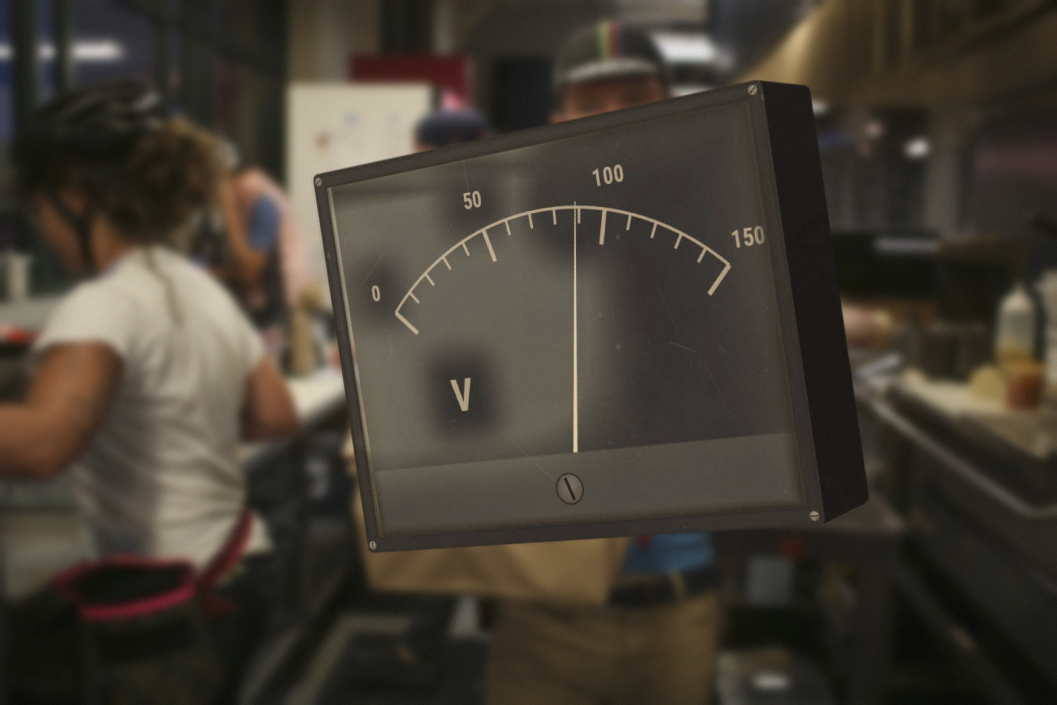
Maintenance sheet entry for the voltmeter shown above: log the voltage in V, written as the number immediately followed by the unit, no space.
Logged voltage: 90V
